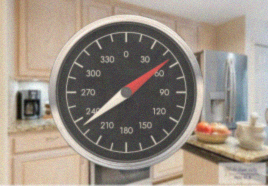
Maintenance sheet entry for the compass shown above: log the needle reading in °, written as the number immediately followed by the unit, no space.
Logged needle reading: 52.5°
